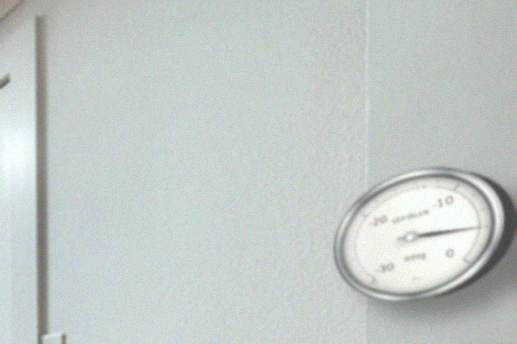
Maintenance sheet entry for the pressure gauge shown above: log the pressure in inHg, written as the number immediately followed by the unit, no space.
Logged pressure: -4inHg
